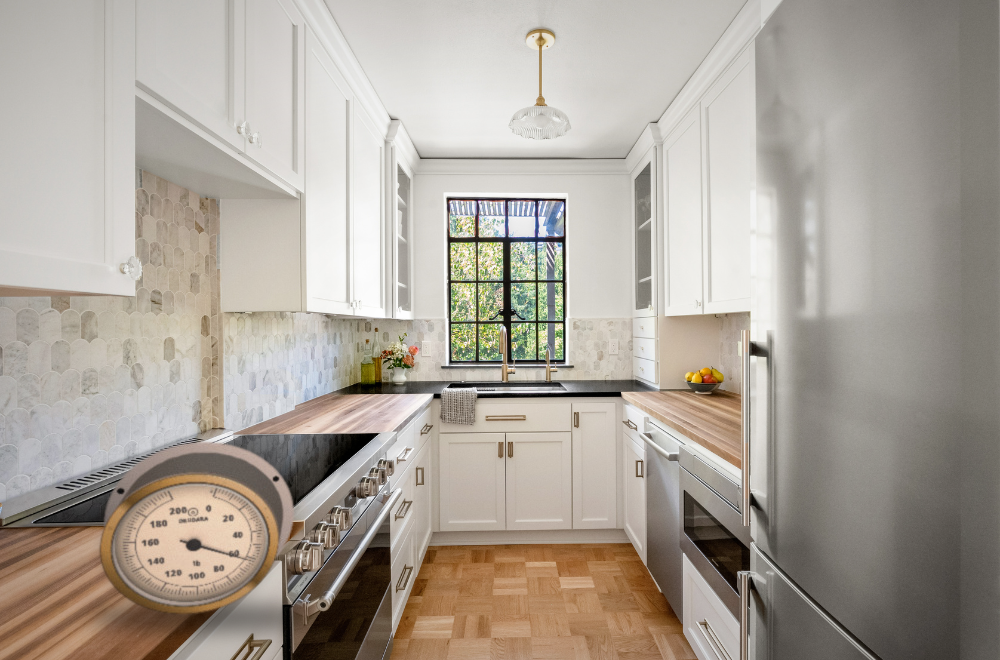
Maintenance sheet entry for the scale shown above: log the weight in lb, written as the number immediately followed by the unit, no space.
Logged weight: 60lb
